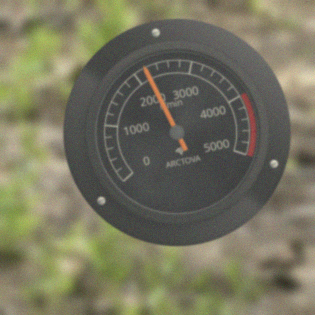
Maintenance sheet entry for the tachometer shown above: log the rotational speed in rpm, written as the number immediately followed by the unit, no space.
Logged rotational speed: 2200rpm
